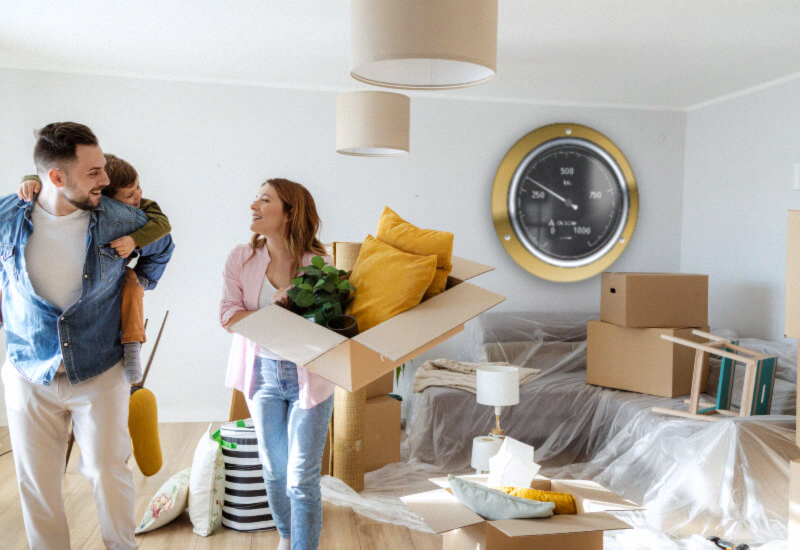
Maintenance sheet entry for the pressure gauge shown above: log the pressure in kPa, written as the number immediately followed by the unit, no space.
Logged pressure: 300kPa
